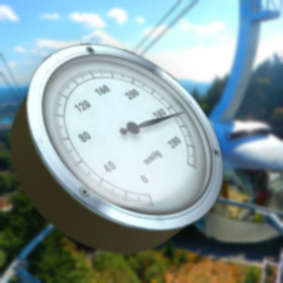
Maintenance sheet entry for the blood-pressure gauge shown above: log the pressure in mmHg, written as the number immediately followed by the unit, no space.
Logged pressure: 250mmHg
